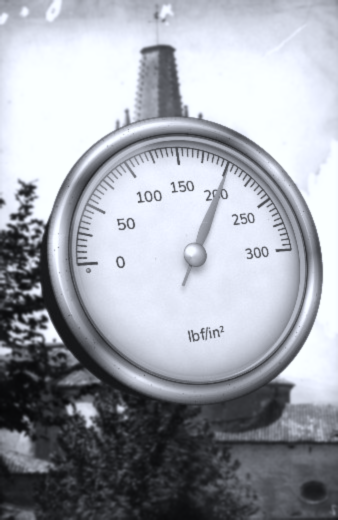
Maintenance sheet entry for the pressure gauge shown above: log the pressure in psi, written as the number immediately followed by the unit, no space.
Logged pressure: 200psi
